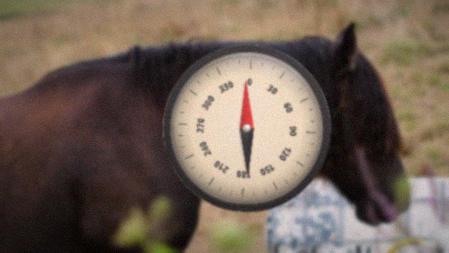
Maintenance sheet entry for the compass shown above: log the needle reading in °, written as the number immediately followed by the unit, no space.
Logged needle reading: 355°
